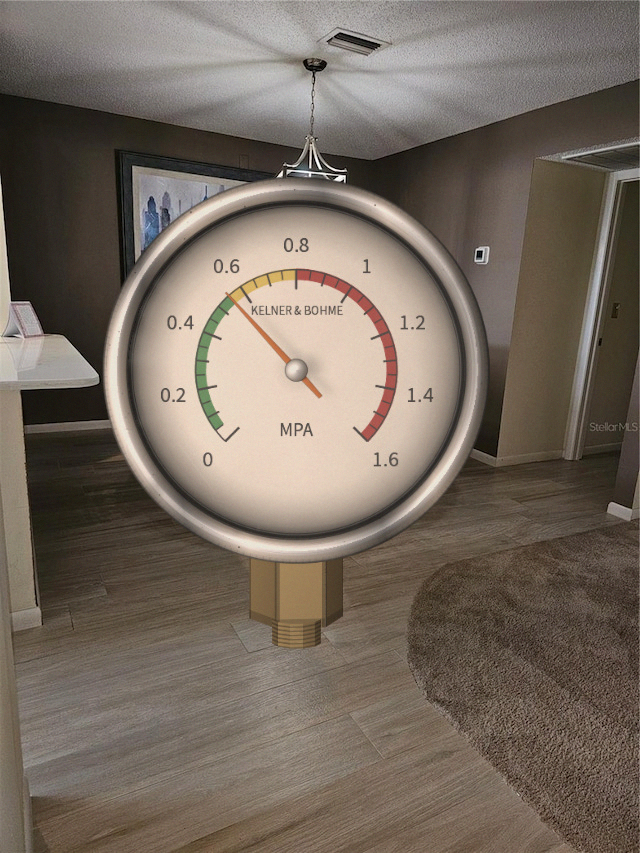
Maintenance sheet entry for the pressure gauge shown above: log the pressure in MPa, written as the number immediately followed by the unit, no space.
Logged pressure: 0.55MPa
